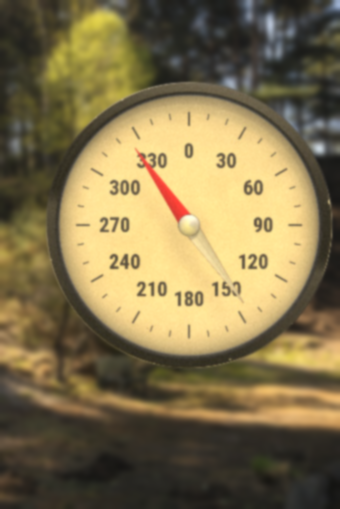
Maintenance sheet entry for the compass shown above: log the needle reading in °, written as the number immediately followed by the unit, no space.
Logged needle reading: 325°
